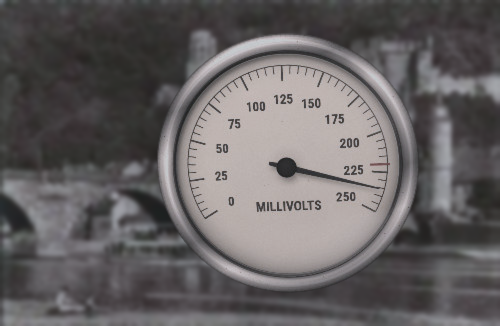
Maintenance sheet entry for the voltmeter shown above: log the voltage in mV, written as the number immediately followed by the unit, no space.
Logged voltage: 235mV
